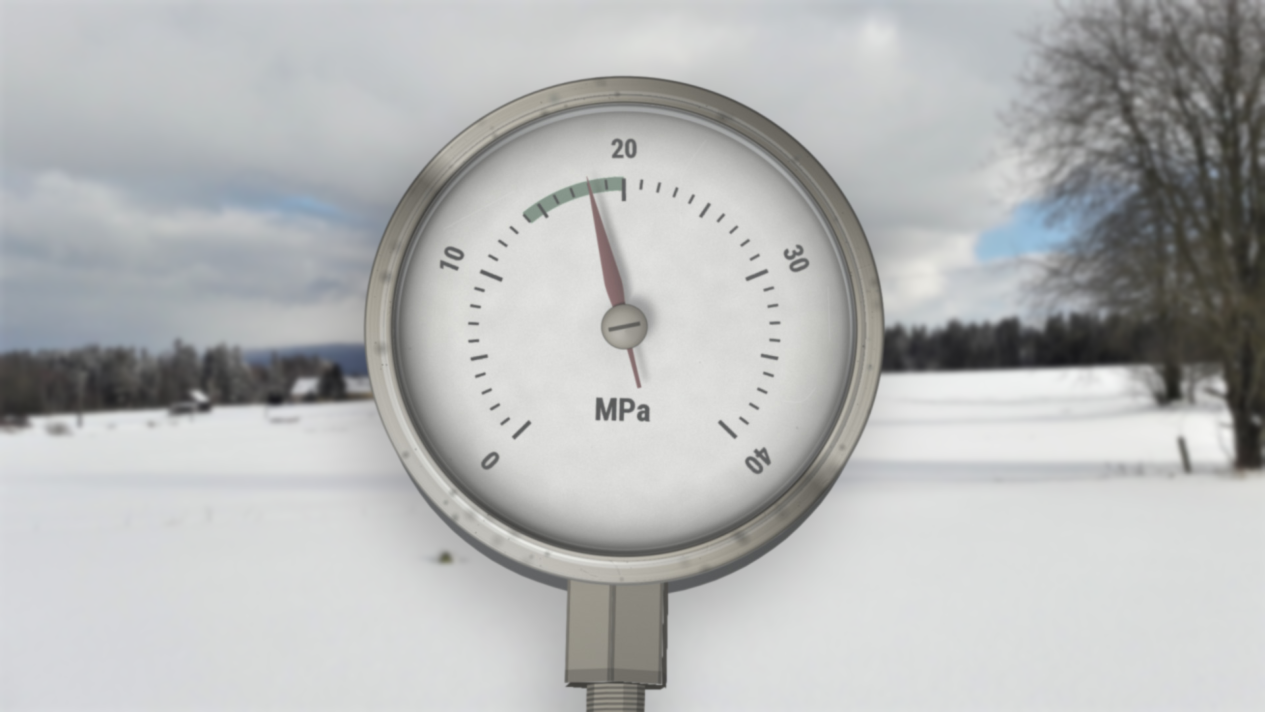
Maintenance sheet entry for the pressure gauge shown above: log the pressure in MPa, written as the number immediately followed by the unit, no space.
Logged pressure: 18MPa
